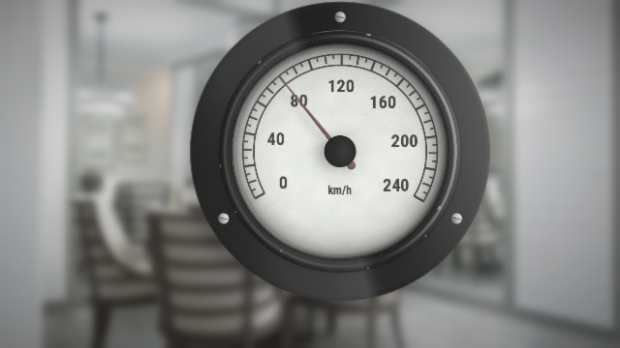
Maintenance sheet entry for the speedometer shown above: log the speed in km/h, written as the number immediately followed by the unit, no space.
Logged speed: 80km/h
